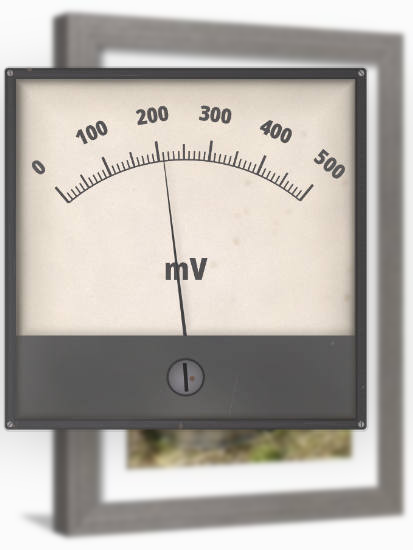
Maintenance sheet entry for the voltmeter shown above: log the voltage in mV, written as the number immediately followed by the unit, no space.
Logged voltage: 210mV
